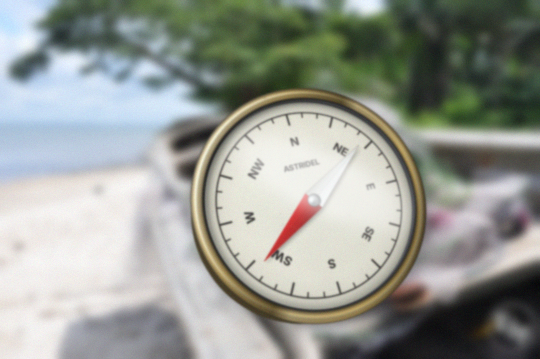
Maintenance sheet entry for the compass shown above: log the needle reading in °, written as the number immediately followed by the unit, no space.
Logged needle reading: 235°
